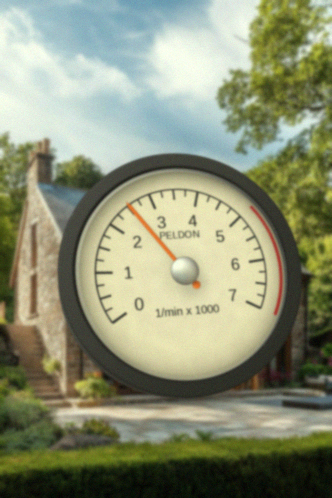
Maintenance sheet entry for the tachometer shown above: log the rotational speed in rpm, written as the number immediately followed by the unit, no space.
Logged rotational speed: 2500rpm
